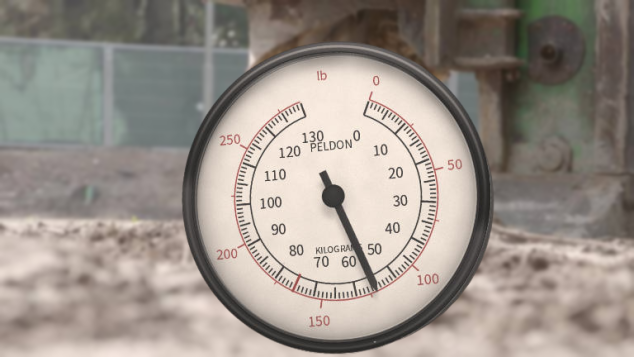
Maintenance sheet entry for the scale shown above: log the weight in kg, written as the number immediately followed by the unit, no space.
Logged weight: 55kg
